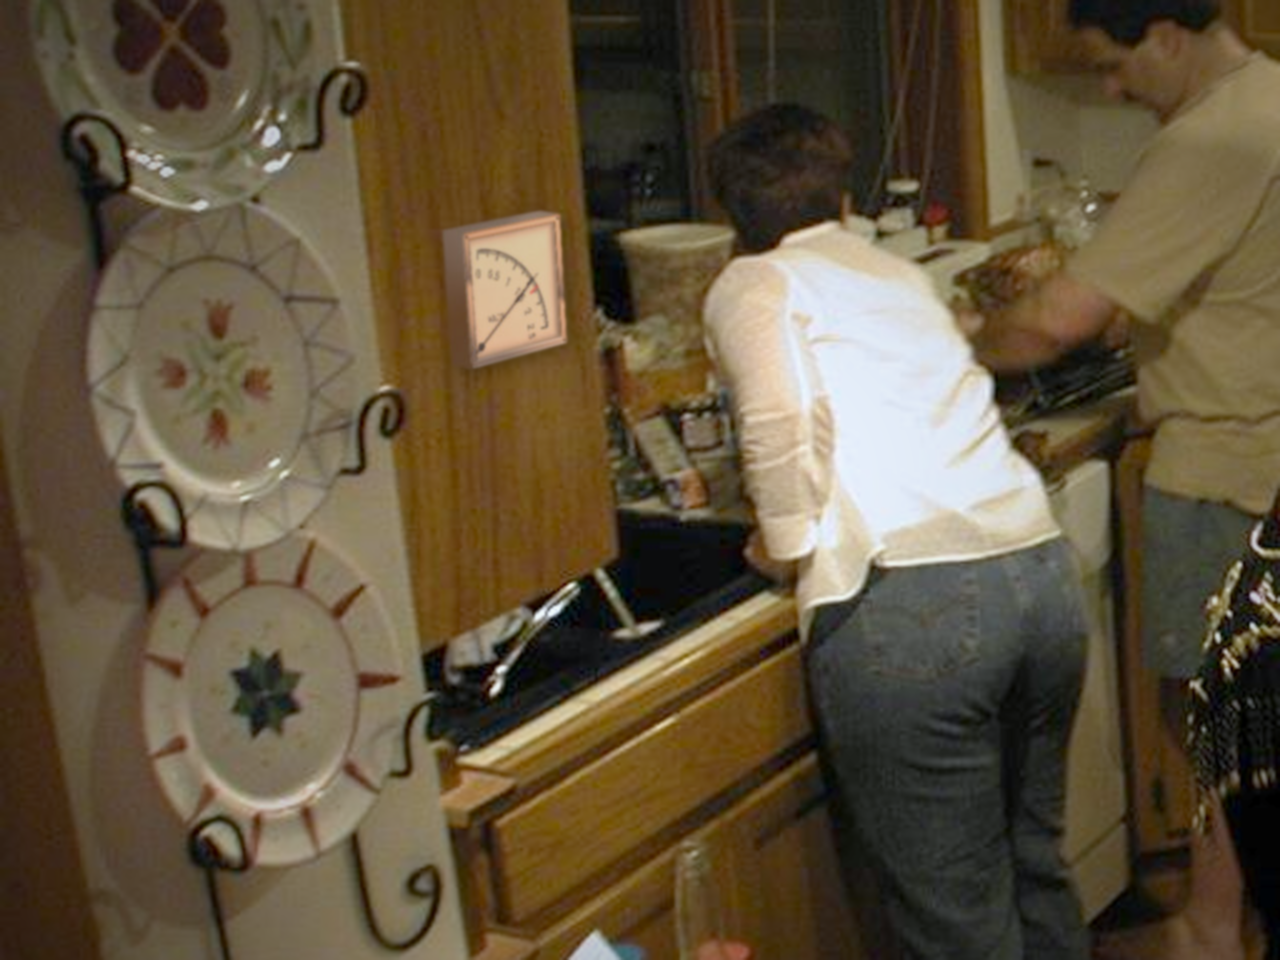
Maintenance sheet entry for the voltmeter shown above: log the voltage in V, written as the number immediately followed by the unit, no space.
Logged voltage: 1.5V
